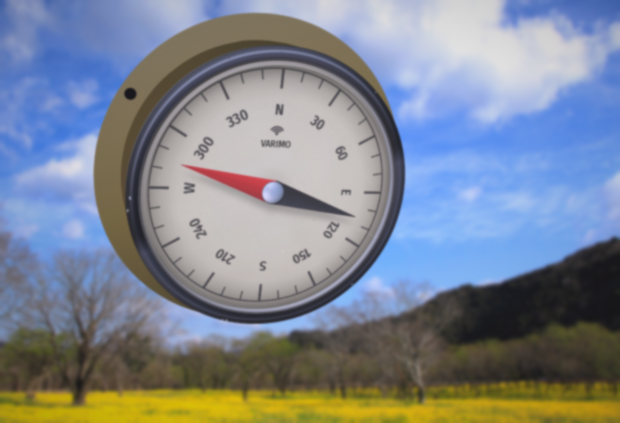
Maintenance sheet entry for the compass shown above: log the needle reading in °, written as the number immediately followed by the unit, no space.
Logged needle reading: 285°
